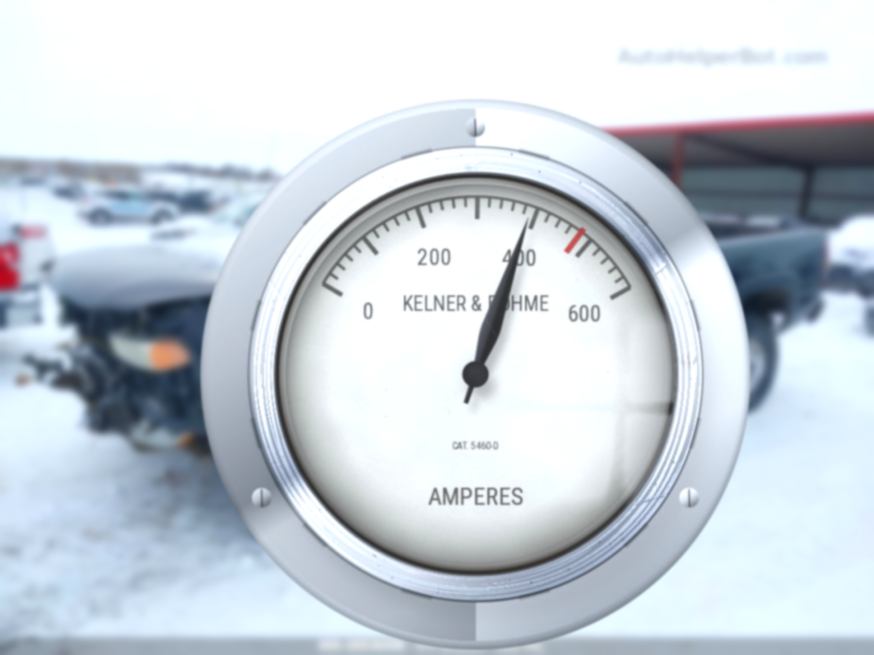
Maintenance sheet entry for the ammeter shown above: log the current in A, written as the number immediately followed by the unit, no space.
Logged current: 390A
